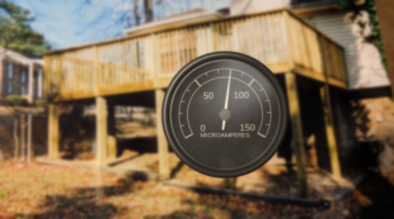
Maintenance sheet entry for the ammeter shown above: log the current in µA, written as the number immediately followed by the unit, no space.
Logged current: 80µA
